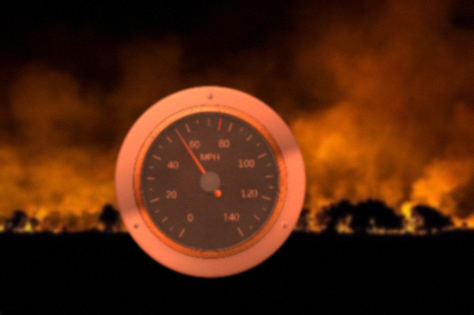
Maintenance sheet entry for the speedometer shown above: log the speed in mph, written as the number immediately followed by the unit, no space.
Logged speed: 55mph
